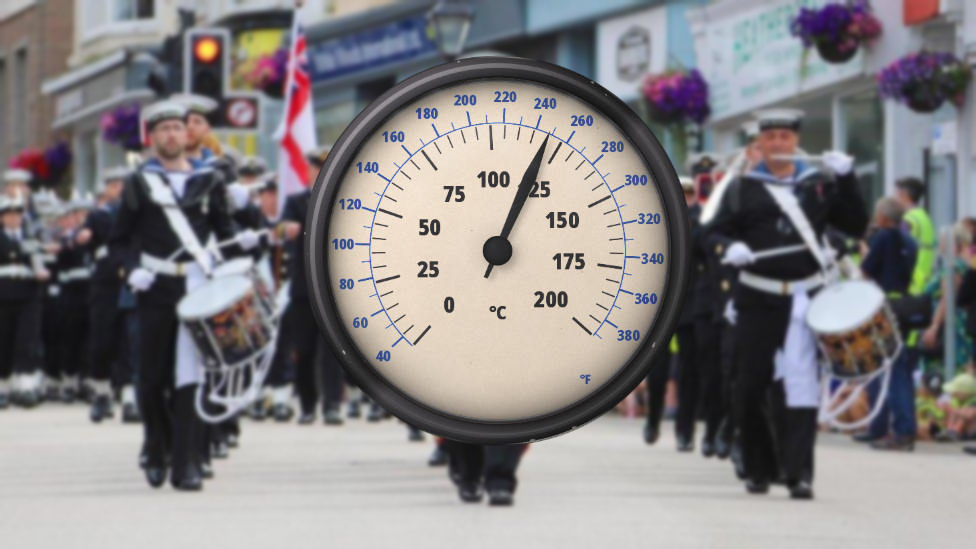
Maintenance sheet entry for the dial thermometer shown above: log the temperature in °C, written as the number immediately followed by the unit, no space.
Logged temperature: 120°C
